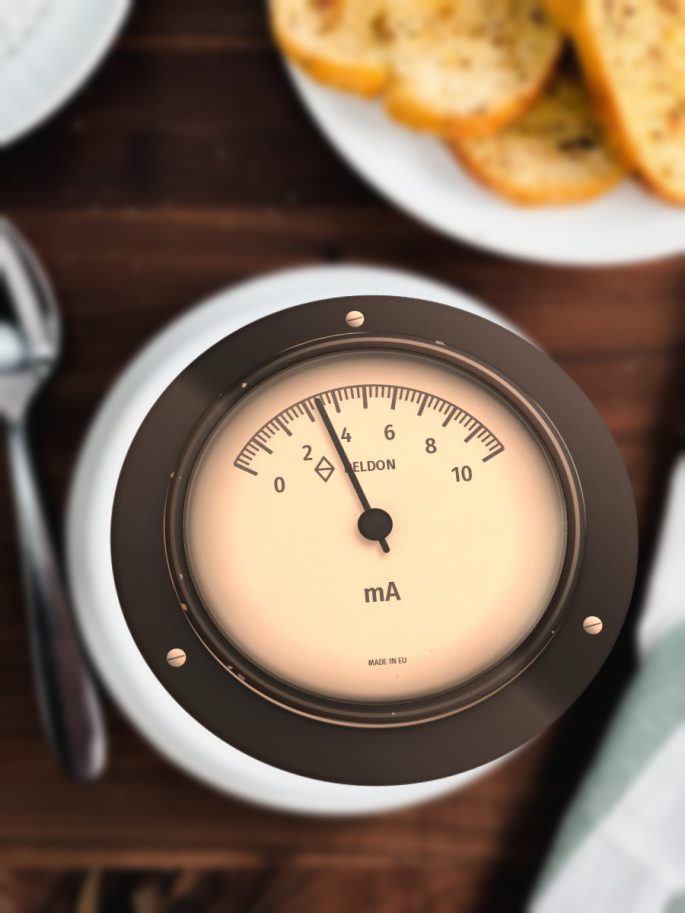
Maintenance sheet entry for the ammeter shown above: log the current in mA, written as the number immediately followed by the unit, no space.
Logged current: 3.4mA
